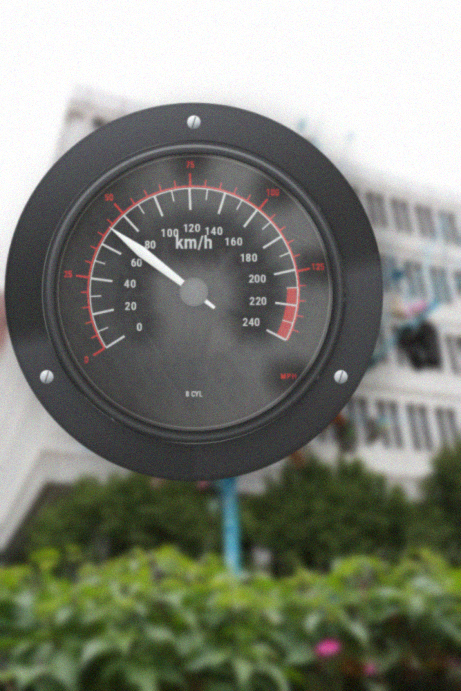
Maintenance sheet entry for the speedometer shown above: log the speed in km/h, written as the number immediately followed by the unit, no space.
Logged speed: 70km/h
